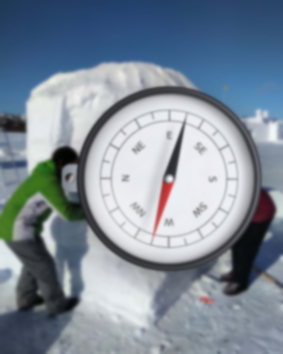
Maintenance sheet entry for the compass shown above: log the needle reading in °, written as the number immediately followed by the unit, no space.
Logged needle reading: 285°
